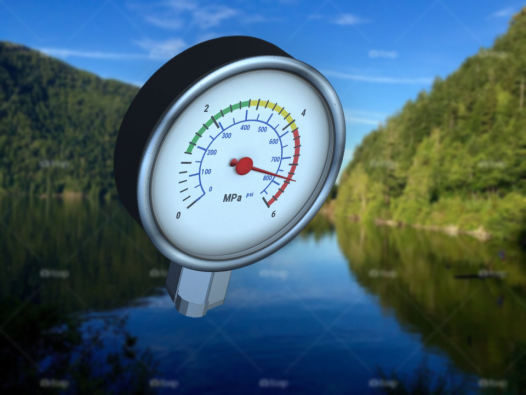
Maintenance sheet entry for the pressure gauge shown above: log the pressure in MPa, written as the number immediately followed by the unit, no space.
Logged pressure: 5.3MPa
